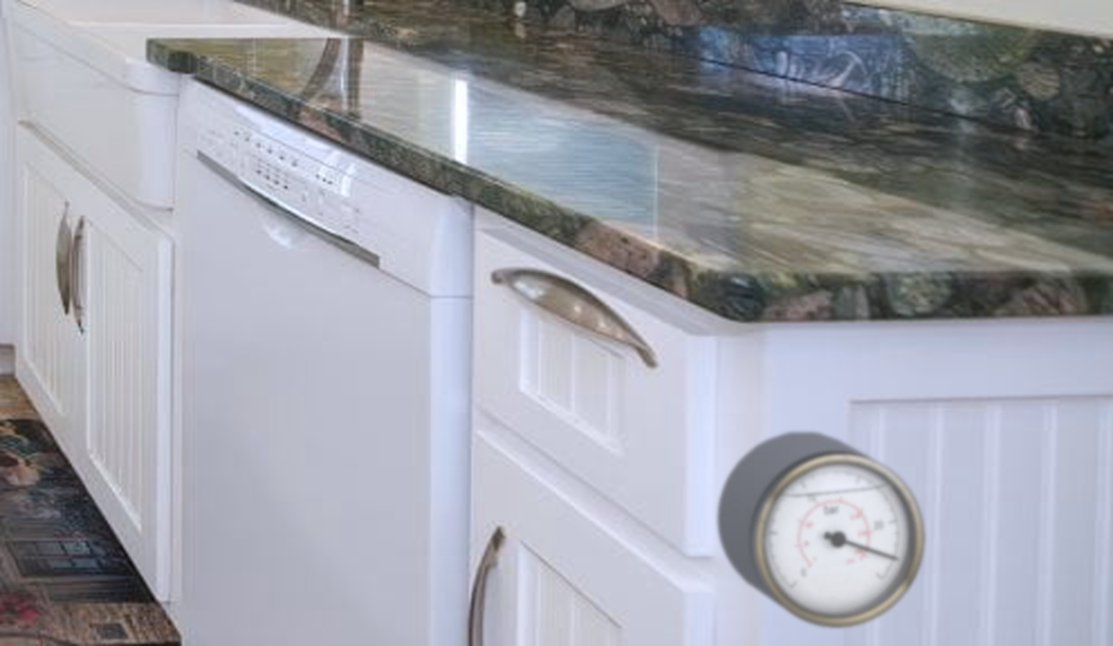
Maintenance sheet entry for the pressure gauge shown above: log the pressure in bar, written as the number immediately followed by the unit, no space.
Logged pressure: 23bar
